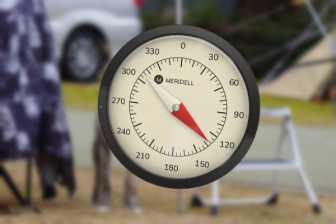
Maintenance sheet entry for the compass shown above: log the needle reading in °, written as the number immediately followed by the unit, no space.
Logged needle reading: 130°
